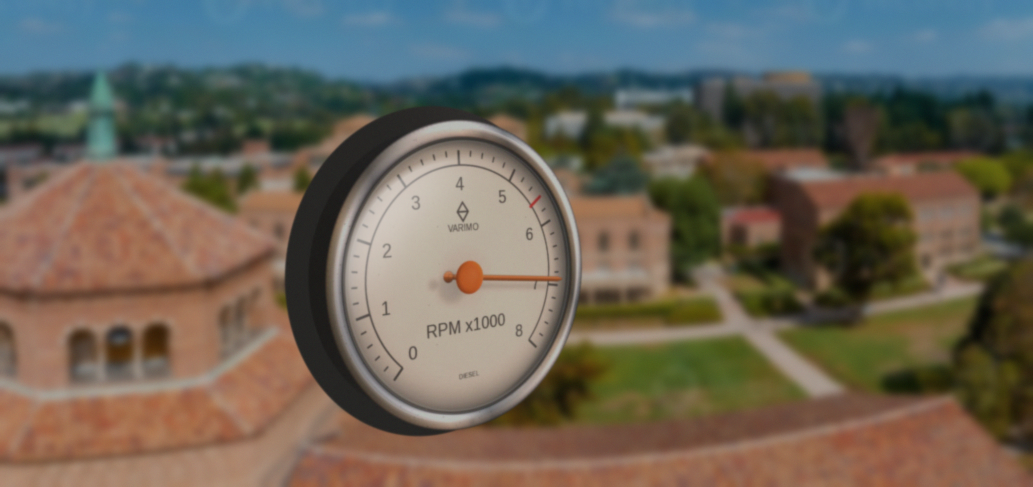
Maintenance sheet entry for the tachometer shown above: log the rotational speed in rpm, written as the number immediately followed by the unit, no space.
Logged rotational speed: 6900rpm
